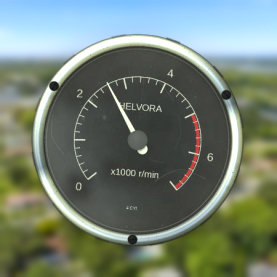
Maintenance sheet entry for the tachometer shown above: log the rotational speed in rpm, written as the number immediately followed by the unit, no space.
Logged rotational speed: 2600rpm
